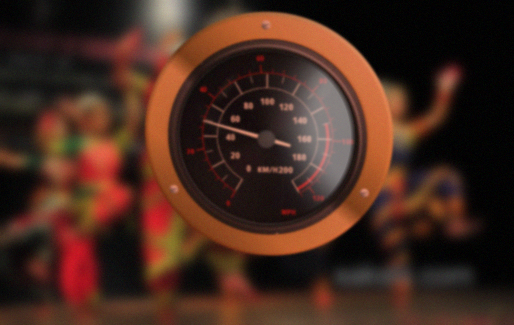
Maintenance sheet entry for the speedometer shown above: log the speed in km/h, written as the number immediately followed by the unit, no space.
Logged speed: 50km/h
